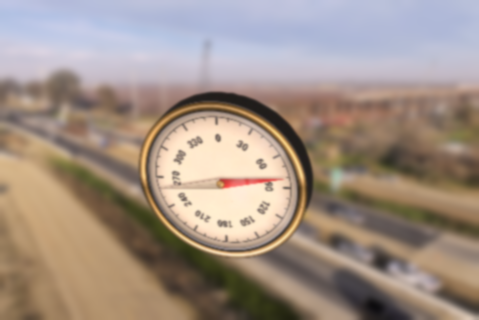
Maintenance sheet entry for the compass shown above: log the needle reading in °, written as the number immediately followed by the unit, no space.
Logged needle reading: 80°
